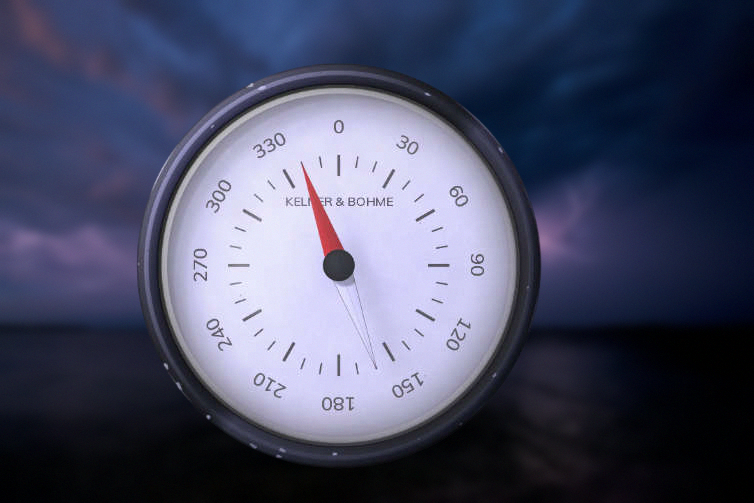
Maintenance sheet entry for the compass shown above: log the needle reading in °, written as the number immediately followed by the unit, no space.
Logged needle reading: 340°
